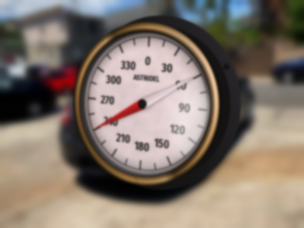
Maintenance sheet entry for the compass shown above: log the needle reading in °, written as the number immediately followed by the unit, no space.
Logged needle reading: 240°
